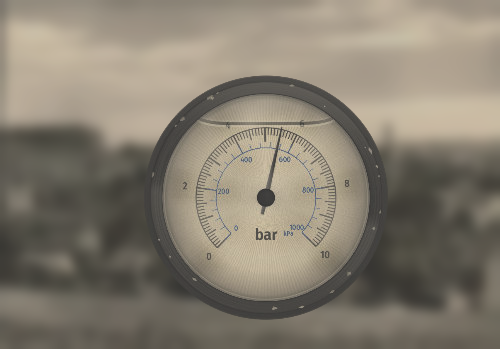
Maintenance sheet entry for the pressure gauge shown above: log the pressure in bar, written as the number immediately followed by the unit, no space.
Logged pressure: 5.5bar
